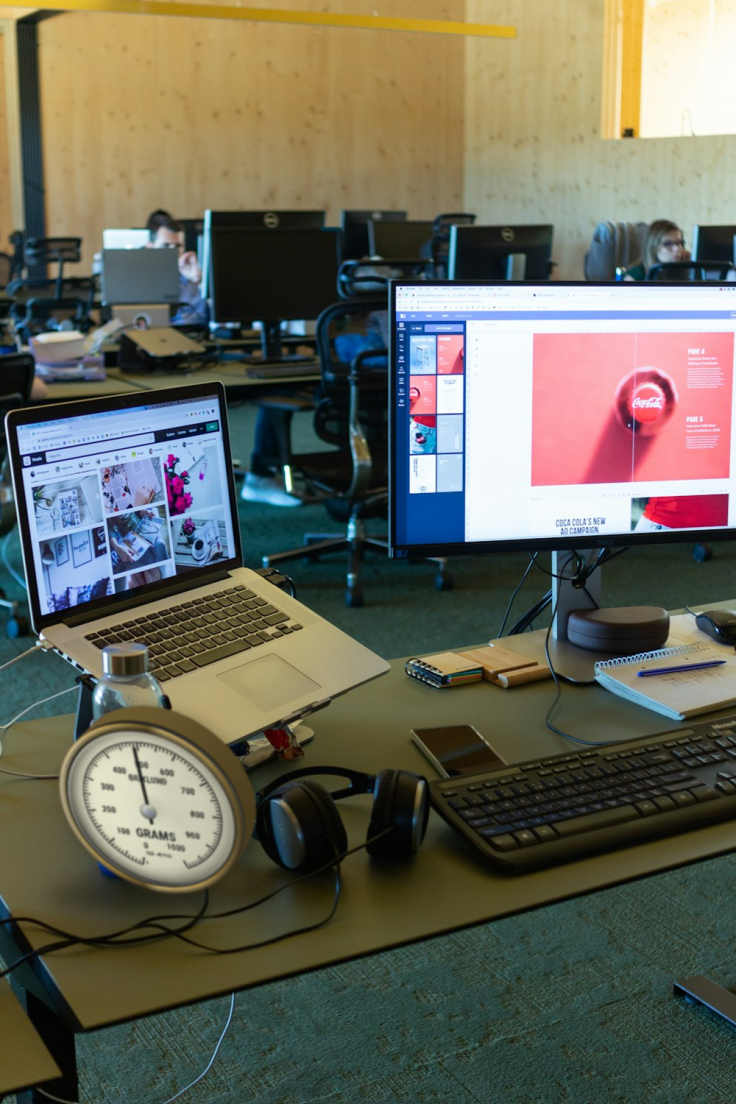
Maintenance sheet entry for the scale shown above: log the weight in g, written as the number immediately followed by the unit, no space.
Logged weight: 500g
